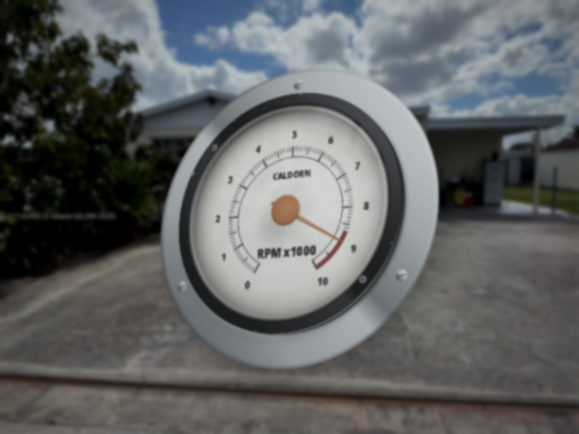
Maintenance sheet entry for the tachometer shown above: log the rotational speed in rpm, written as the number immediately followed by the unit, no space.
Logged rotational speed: 9000rpm
